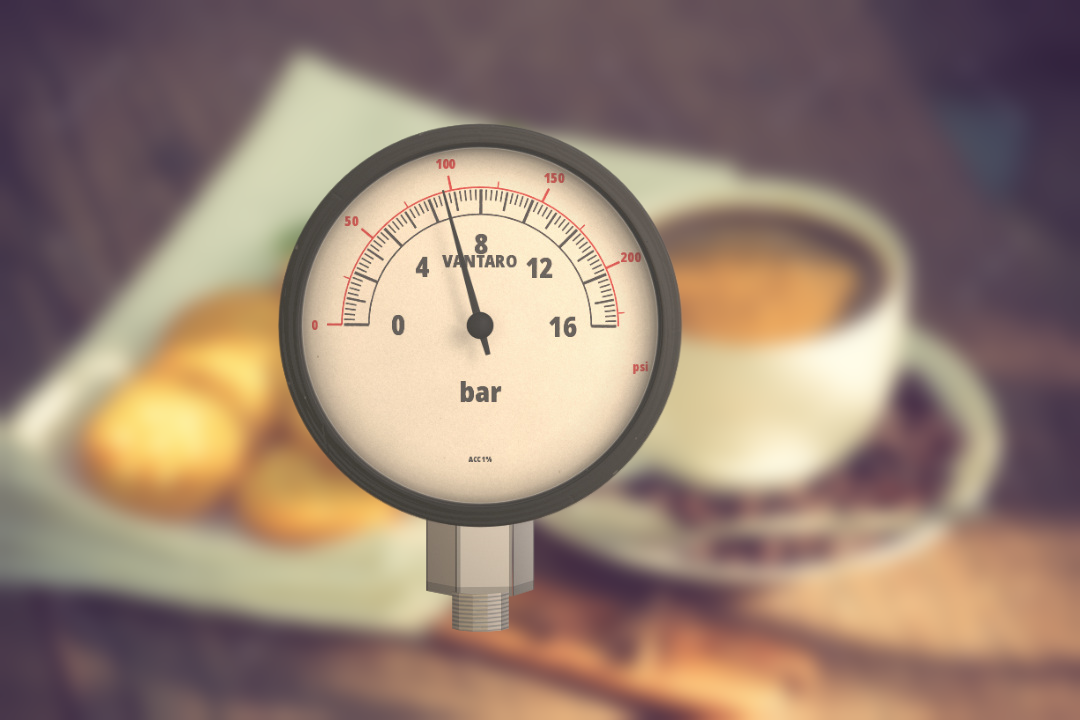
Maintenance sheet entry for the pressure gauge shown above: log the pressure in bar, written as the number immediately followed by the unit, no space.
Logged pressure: 6.6bar
